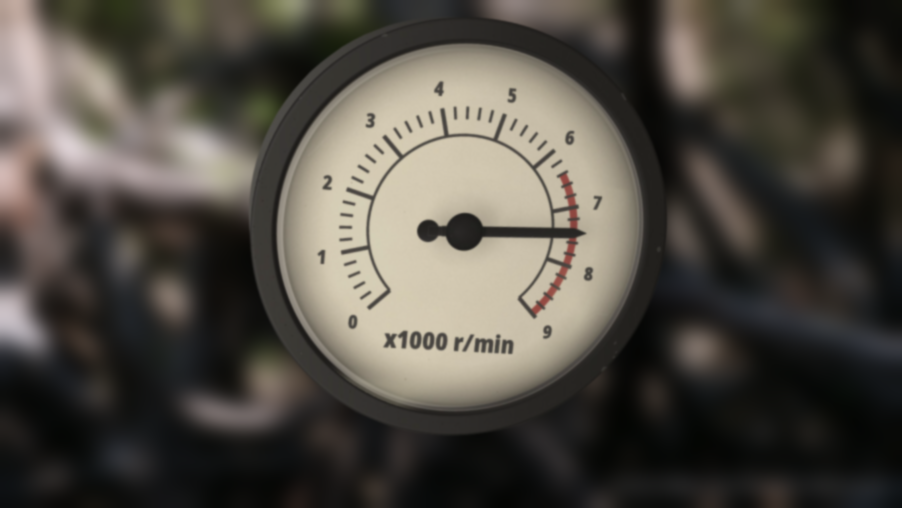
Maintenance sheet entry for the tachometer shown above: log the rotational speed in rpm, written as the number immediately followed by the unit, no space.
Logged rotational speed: 7400rpm
